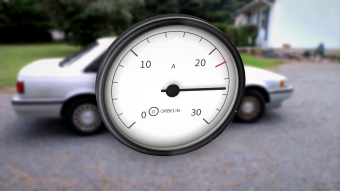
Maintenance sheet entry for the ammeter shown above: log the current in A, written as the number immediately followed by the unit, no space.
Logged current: 25A
